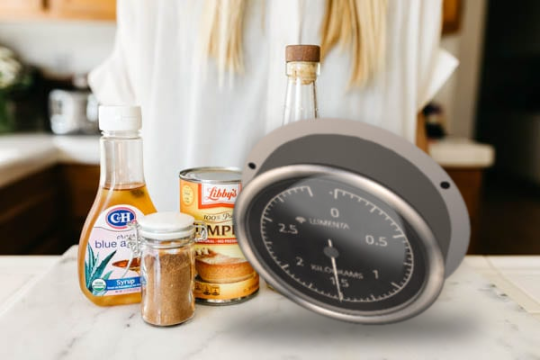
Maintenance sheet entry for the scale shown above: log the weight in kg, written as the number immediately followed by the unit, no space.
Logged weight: 1.5kg
